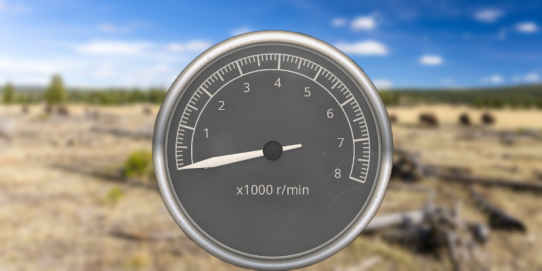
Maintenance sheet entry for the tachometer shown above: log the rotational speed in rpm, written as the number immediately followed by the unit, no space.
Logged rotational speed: 0rpm
